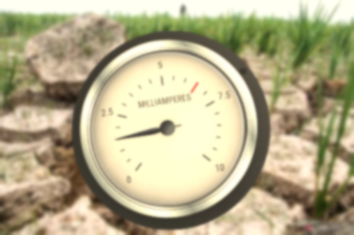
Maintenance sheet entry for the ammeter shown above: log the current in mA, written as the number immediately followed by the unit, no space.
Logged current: 1.5mA
